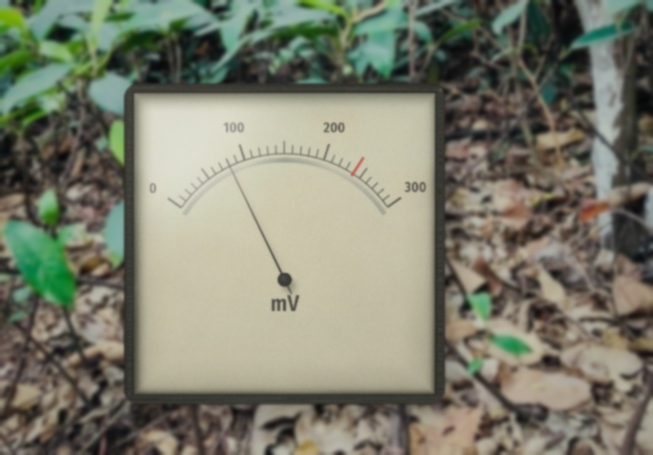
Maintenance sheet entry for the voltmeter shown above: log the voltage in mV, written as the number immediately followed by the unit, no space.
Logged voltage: 80mV
